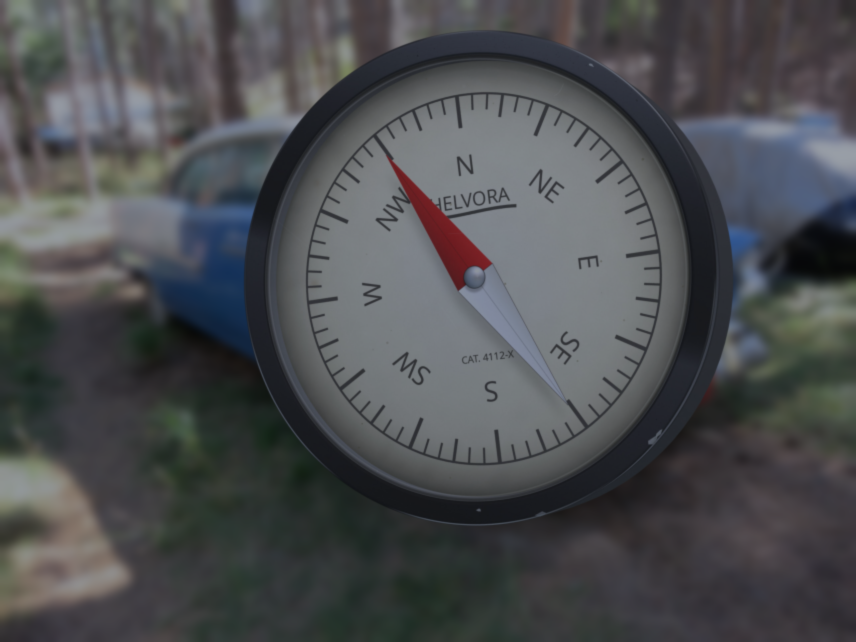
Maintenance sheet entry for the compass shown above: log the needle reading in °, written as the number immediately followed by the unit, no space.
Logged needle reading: 330°
